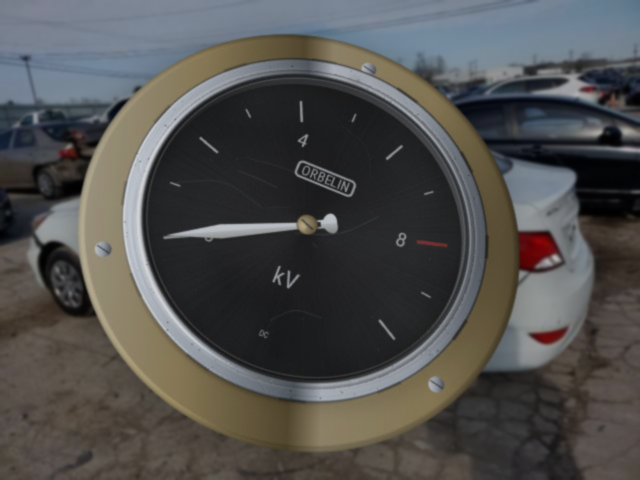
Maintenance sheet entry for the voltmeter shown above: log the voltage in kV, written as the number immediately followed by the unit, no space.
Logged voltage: 0kV
